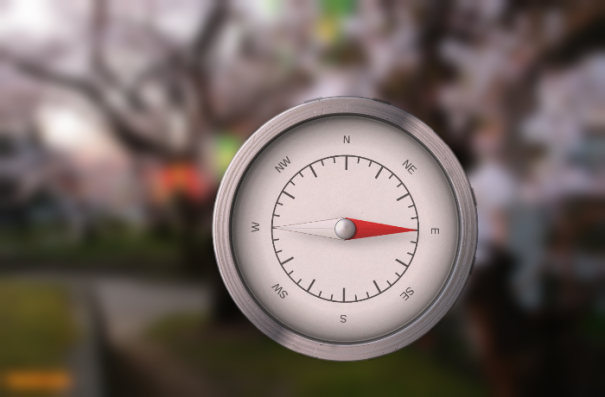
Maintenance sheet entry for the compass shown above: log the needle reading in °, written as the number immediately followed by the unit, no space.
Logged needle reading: 90°
